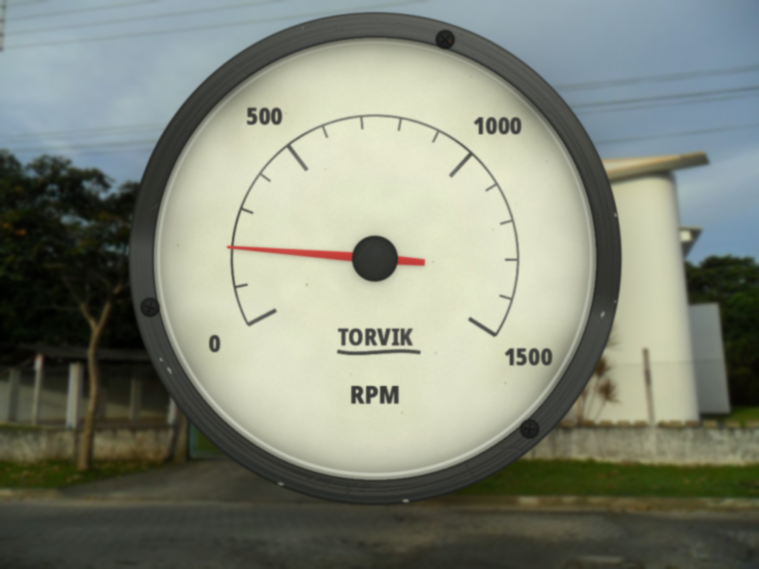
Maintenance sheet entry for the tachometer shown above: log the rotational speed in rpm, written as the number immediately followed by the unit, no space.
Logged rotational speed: 200rpm
